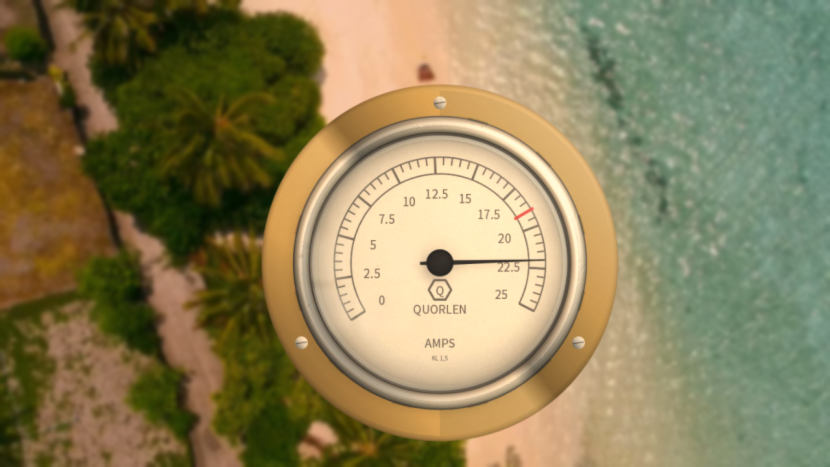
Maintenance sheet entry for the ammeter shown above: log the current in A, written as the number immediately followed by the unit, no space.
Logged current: 22A
